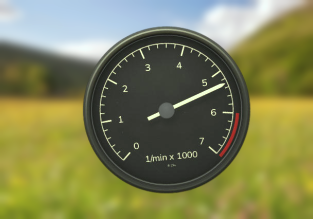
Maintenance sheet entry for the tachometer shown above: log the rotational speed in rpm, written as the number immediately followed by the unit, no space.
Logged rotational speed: 5300rpm
